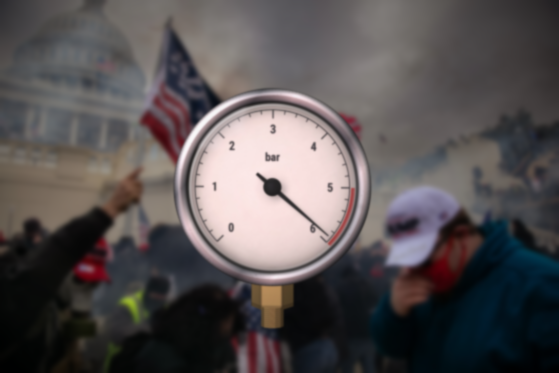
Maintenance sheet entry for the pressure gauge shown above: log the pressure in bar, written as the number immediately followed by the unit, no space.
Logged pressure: 5.9bar
